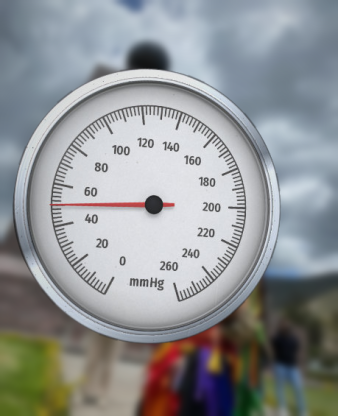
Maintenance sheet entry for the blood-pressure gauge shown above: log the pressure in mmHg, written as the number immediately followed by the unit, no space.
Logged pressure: 50mmHg
